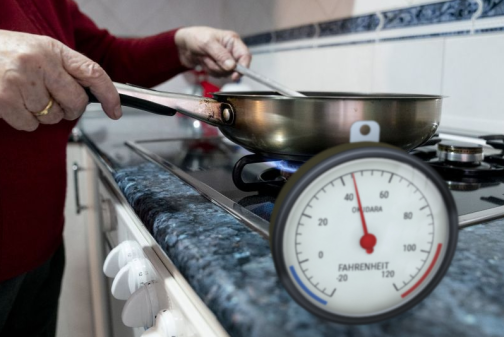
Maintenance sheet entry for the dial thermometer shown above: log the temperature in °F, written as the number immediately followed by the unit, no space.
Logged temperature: 44°F
